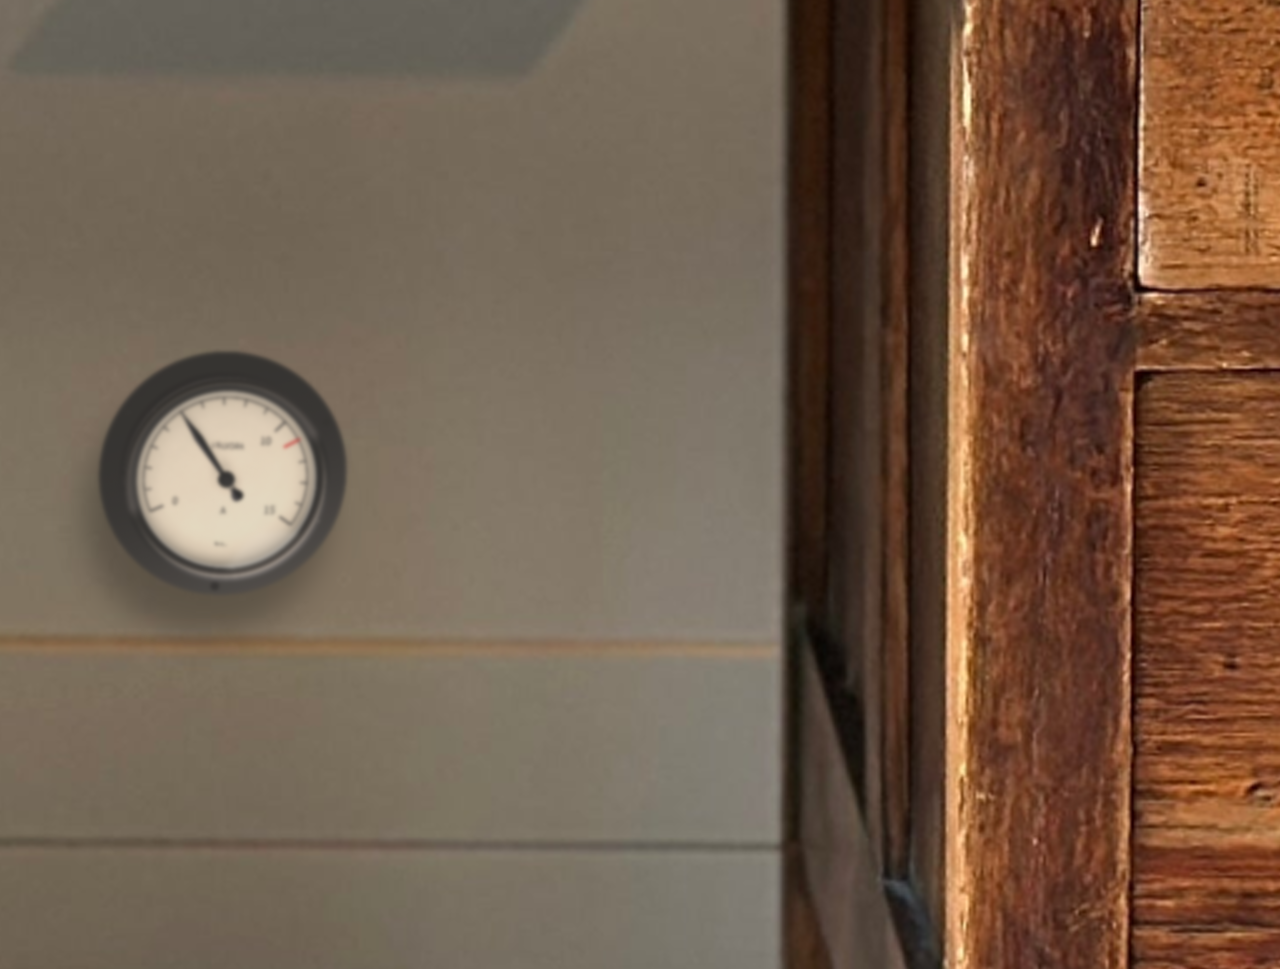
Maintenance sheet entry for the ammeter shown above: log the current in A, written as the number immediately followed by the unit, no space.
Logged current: 5A
